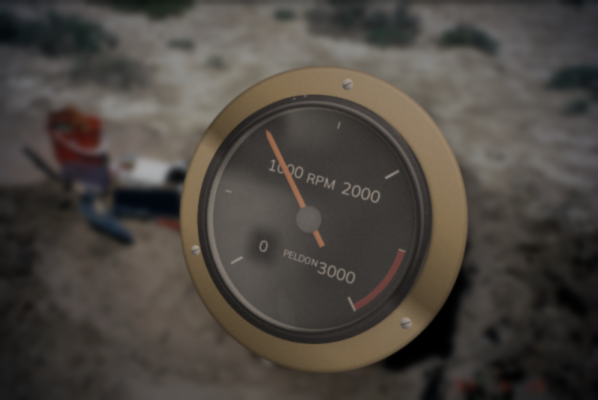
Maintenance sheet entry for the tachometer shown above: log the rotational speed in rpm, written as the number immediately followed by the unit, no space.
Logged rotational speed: 1000rpm
